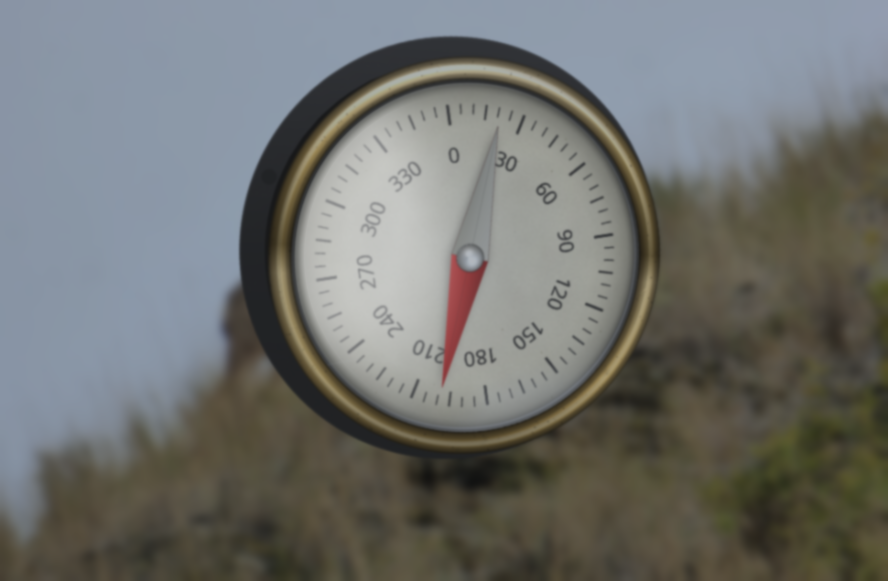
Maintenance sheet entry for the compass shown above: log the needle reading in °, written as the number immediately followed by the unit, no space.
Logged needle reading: 200°
